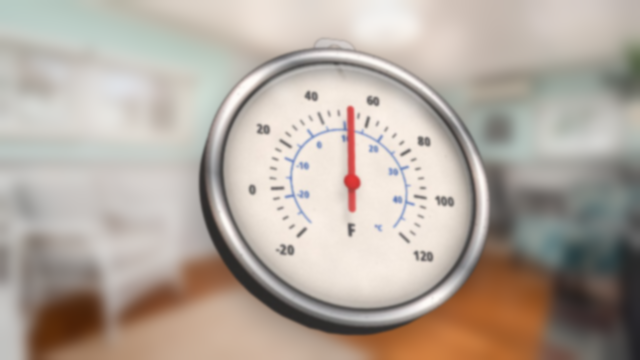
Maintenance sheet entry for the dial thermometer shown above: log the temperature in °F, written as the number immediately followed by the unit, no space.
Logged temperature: 52°F
